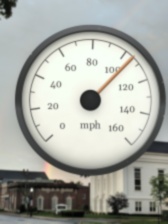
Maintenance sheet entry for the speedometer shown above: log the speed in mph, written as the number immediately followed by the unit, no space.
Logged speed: 105mph
